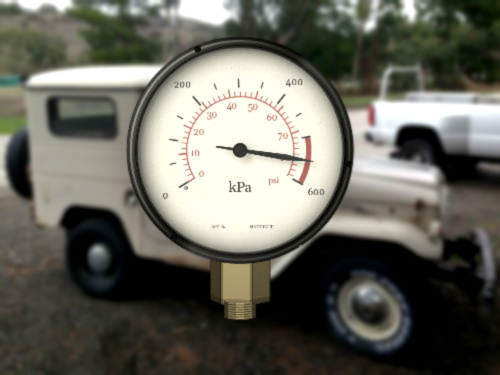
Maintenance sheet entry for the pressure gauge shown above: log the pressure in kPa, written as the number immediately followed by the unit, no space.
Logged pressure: 550kPa
